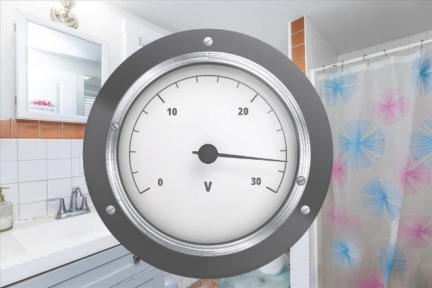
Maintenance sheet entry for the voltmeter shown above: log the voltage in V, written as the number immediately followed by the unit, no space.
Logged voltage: 27V
